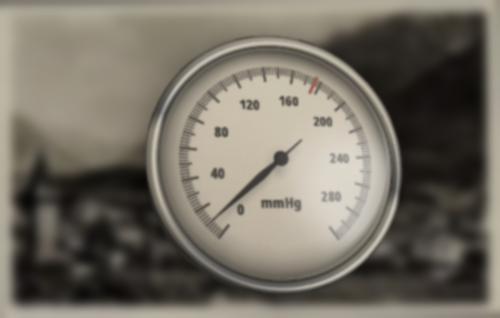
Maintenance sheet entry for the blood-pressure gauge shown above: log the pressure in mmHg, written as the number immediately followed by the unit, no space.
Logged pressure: 10mmHg
